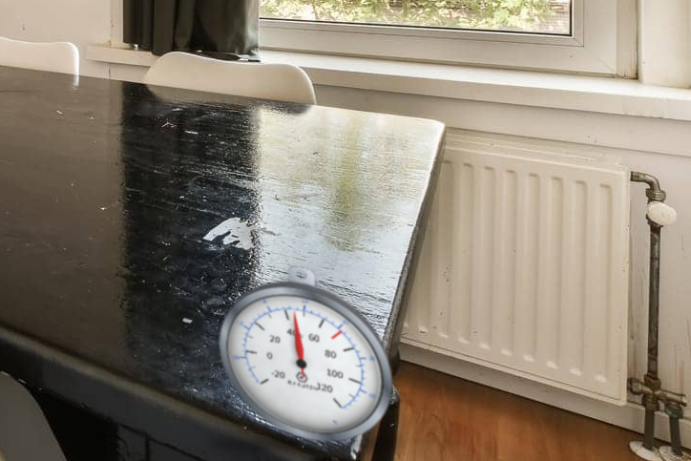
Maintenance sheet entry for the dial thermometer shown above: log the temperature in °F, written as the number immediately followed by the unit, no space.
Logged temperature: 45°F
